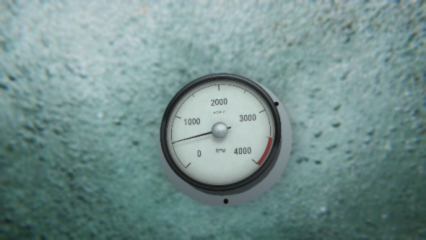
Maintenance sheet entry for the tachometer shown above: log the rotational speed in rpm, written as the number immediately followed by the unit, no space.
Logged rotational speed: 500rpm
